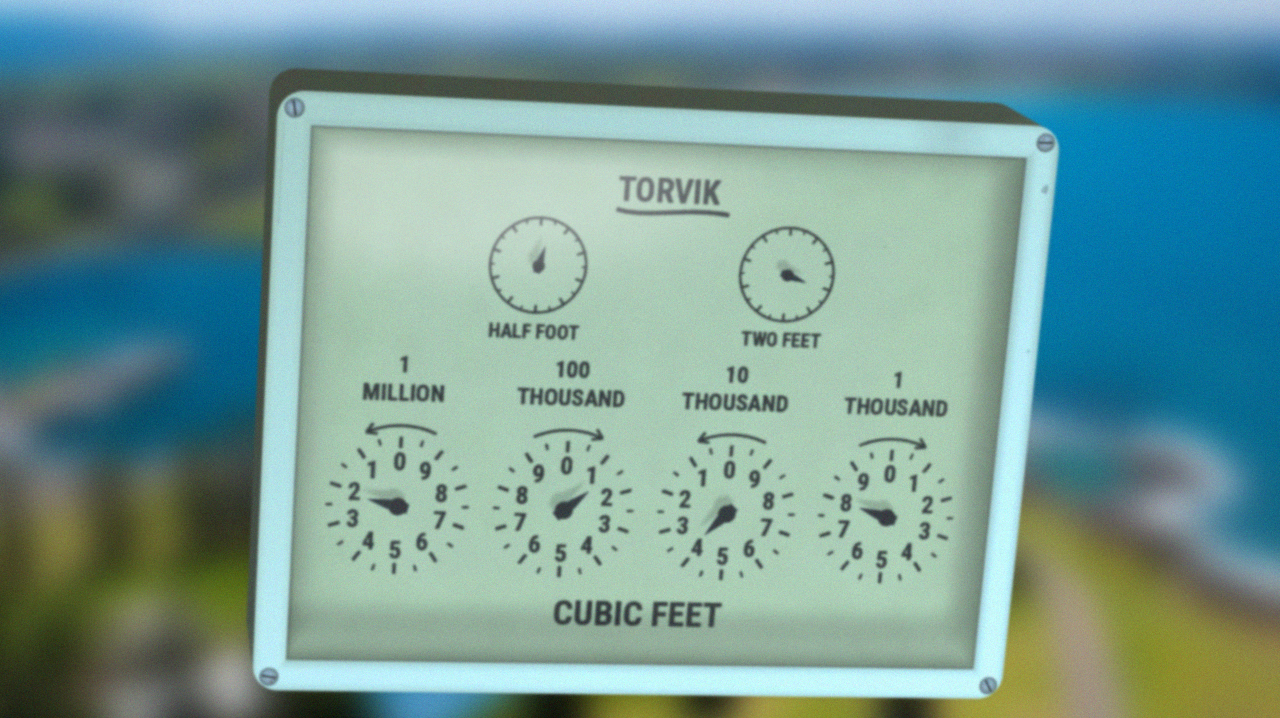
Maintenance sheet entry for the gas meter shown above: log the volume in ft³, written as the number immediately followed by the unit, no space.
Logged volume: 213800ft³
